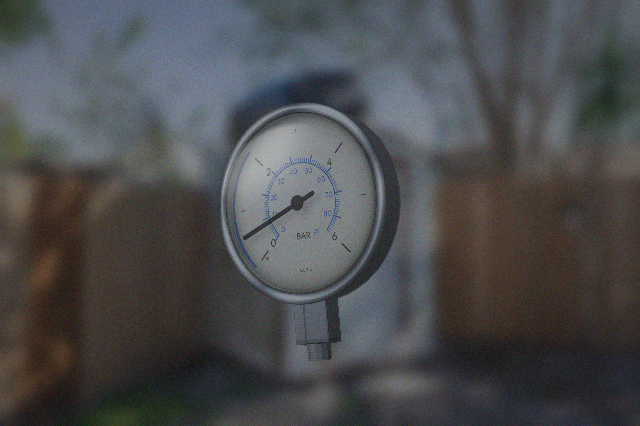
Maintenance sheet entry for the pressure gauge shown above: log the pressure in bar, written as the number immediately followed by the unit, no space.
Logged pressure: 0.5bar
